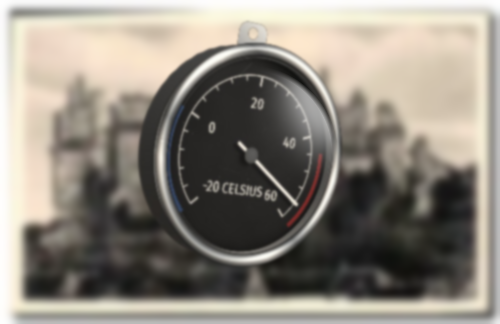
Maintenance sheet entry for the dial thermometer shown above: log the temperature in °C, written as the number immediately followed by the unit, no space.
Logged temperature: 56°C
